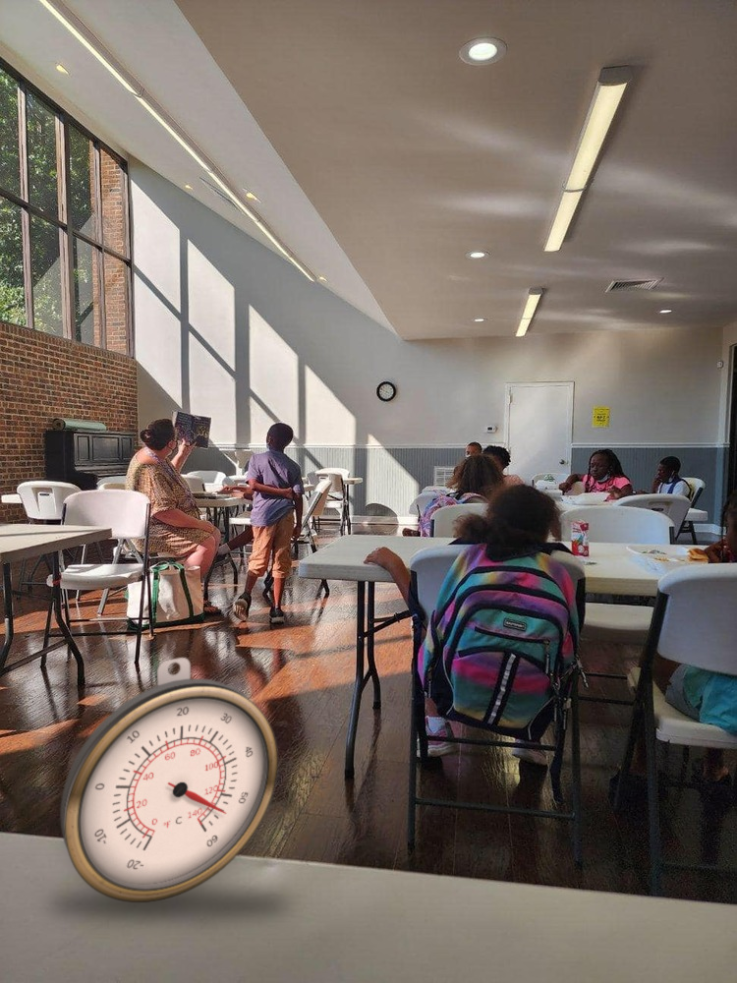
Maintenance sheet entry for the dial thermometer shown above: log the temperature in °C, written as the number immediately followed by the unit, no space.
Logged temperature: 54°C
